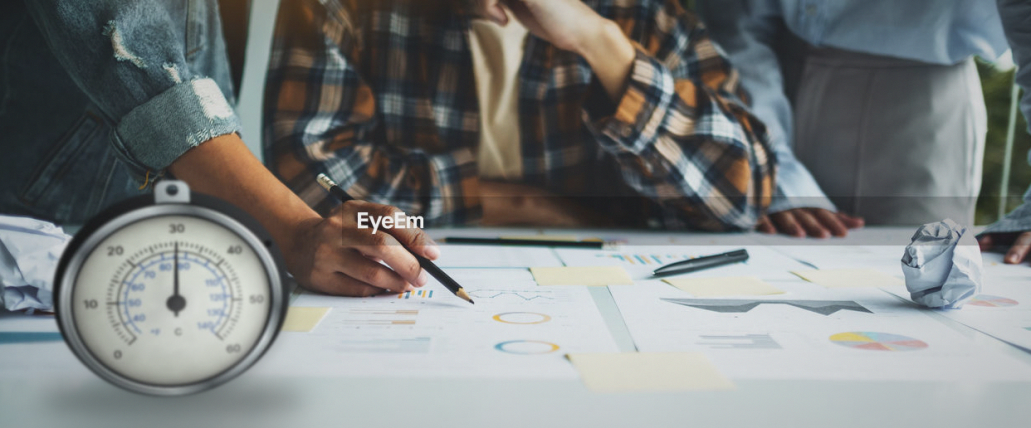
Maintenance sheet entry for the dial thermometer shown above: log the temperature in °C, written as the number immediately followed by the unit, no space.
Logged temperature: 30°C
